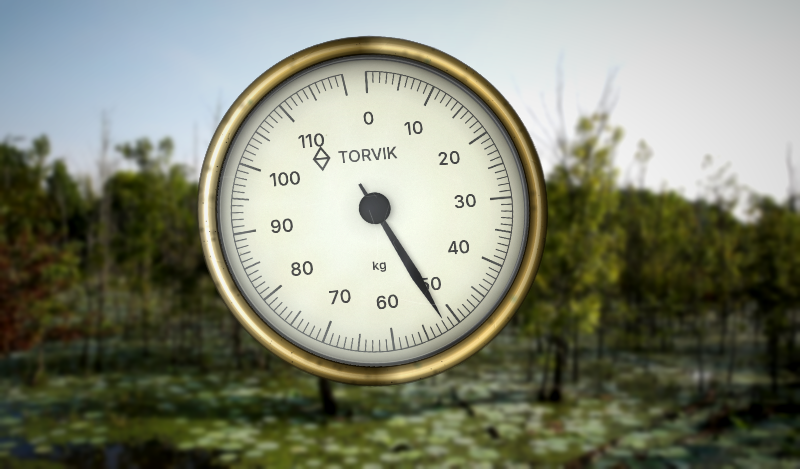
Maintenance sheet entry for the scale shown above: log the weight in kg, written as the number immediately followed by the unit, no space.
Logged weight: 52kg
